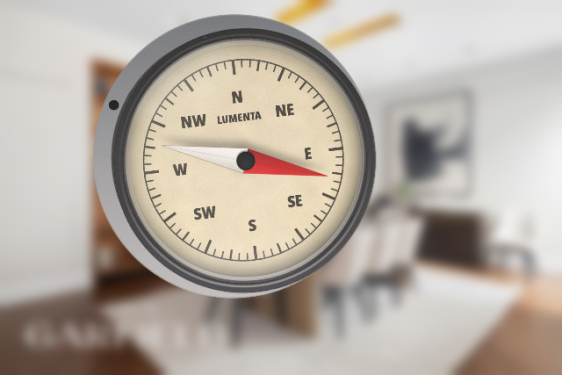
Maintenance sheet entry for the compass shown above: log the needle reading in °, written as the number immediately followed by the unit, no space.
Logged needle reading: 107.5°
